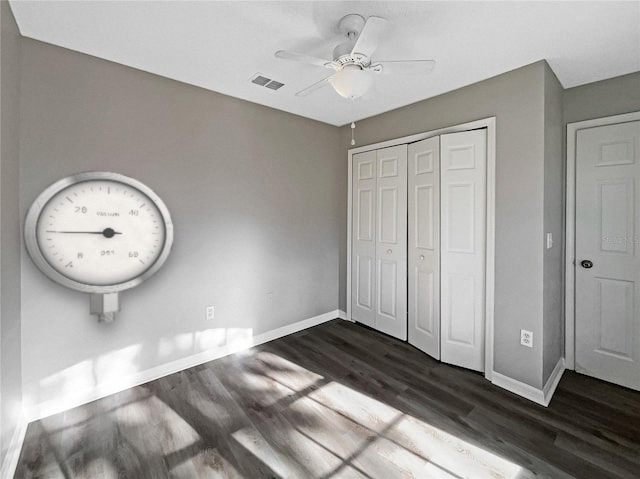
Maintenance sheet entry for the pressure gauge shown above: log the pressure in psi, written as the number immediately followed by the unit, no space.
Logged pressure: 10psi
